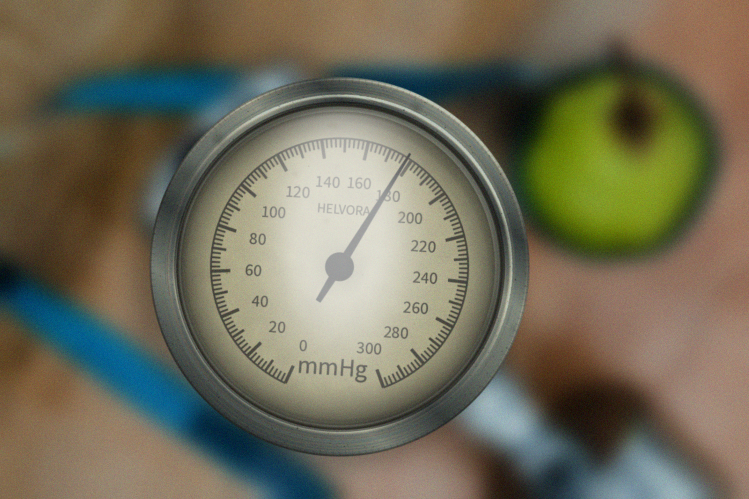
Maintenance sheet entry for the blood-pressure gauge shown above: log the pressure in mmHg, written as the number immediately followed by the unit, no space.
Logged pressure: 178mmHg
